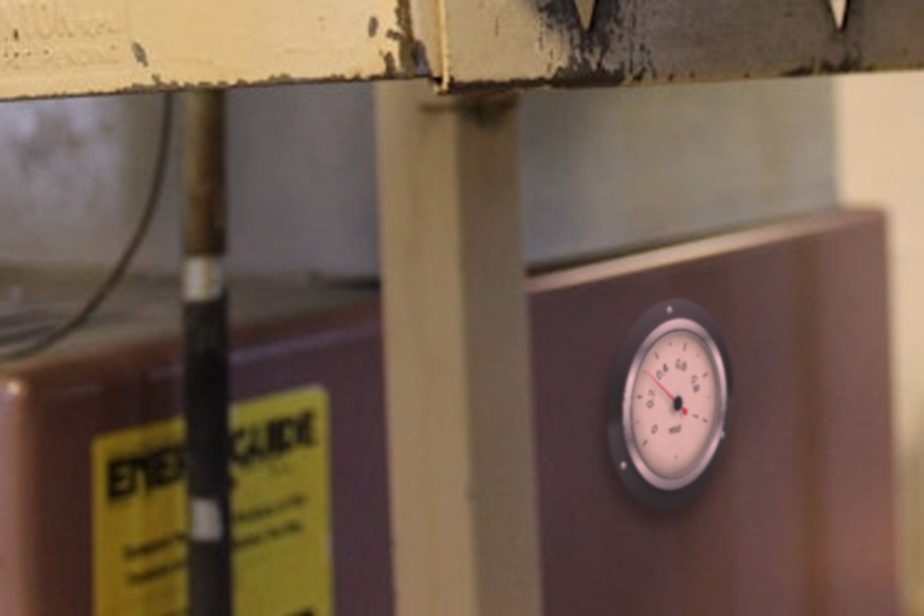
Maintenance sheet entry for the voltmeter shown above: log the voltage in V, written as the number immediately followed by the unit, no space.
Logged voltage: 0.3V
